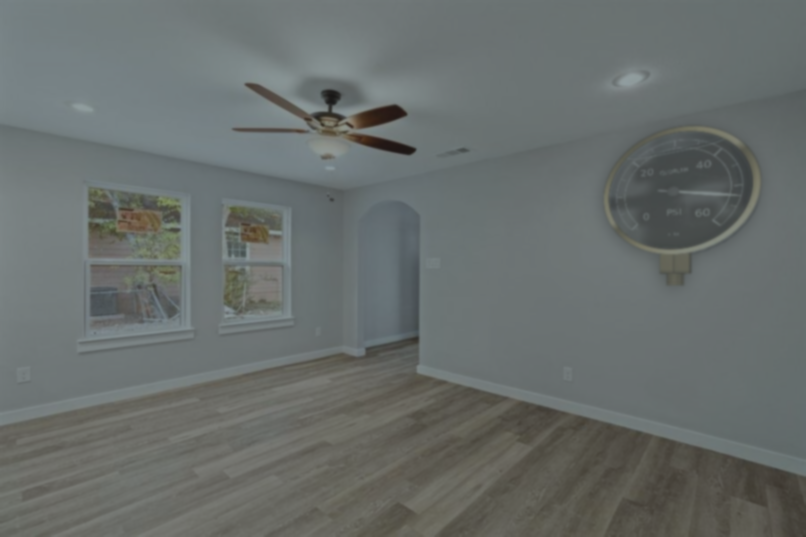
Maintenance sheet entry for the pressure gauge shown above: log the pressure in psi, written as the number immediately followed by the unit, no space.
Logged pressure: 52.5psi
